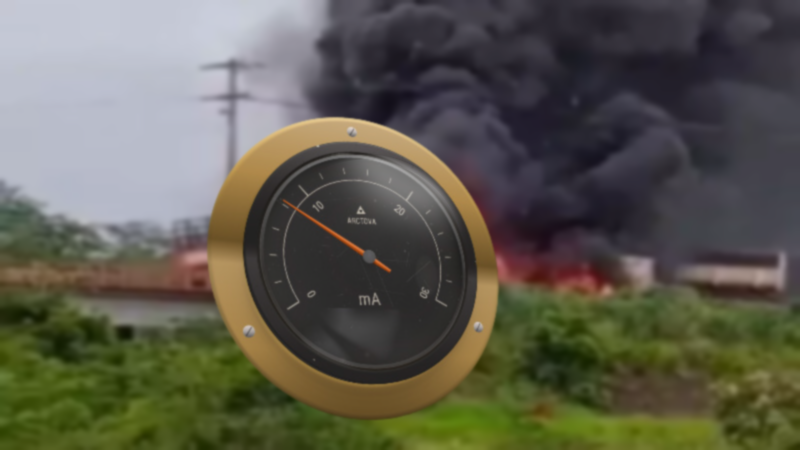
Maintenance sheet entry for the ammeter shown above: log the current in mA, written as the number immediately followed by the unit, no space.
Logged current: 8mA
